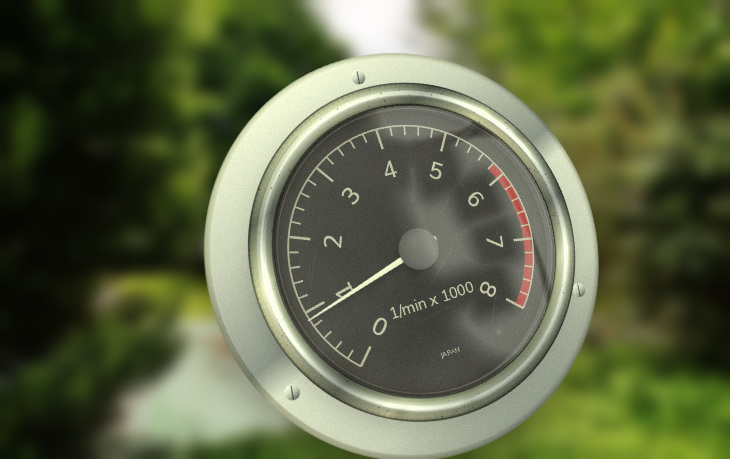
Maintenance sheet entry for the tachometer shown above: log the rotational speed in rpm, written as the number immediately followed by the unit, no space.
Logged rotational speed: 900rpm
